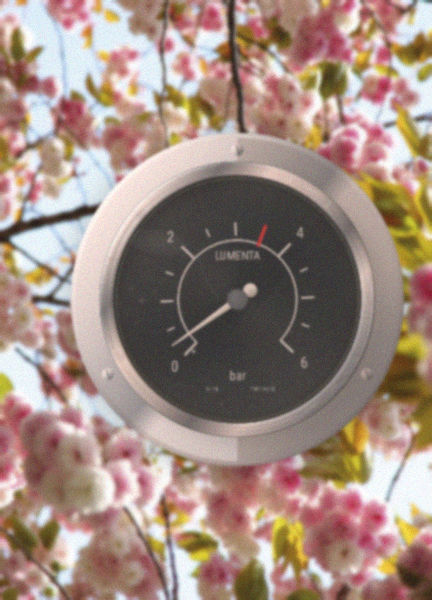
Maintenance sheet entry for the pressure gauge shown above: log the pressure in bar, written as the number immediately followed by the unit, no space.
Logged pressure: 0.25bar
